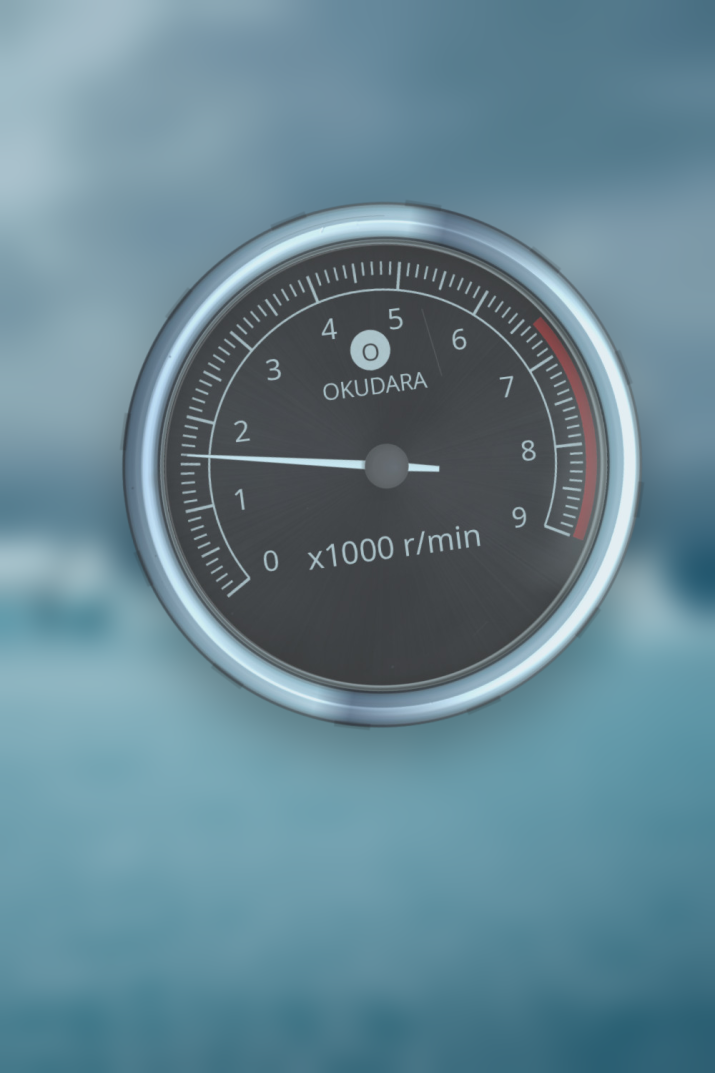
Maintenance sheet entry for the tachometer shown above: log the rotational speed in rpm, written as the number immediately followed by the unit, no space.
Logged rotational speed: 1600rpm
